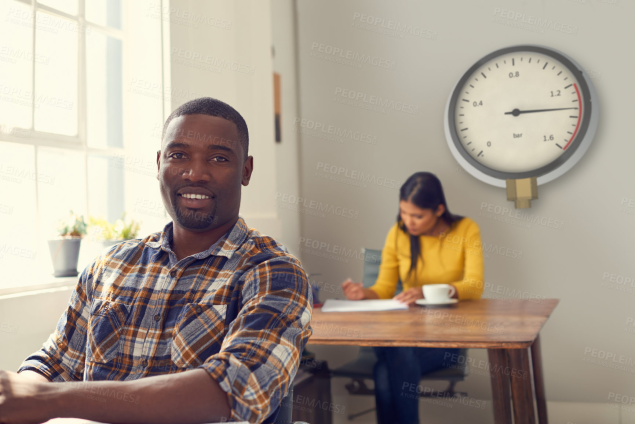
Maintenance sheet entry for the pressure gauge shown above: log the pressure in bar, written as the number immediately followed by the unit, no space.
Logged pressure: 1.35bar
